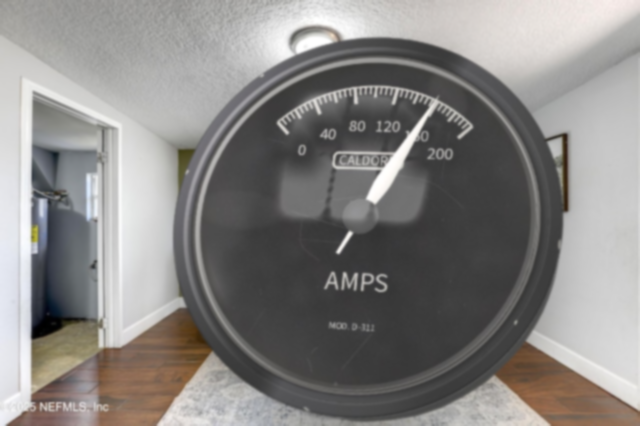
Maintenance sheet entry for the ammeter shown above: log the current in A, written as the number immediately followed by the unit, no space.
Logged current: 160A
